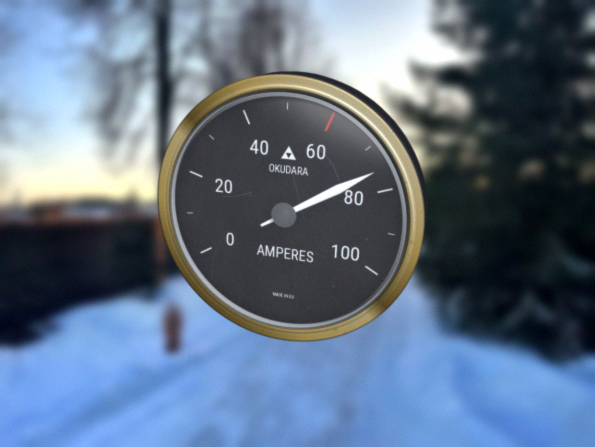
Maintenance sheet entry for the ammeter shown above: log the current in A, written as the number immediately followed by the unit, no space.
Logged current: 75A
